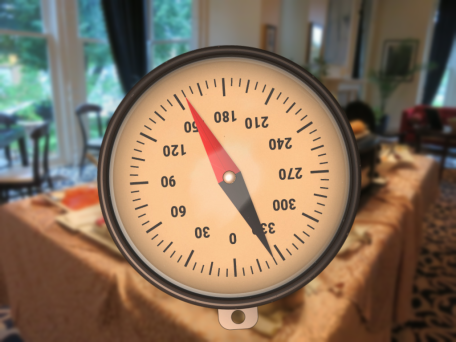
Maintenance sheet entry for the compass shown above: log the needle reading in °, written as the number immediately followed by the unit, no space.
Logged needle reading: 155°
